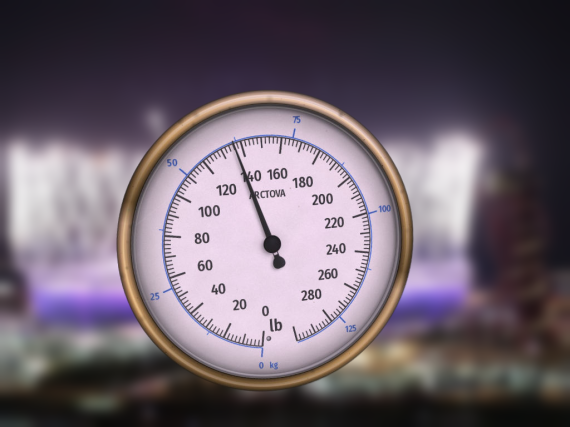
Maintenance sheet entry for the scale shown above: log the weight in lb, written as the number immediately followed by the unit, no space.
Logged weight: 136lb
